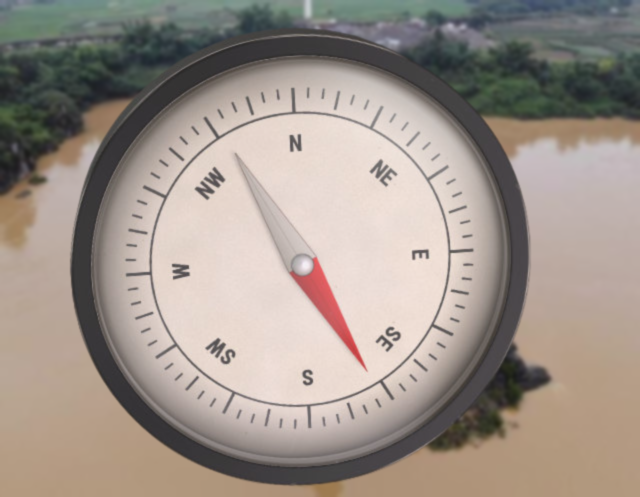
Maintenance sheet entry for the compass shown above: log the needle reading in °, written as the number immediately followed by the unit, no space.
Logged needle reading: 152.5°
